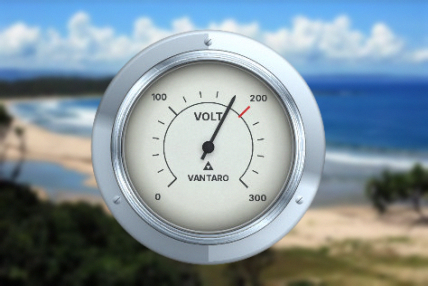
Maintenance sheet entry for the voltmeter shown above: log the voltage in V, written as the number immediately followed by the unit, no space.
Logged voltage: 180V
